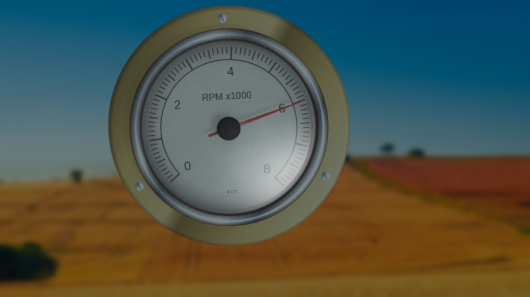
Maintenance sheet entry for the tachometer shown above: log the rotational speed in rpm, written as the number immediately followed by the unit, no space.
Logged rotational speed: 6000rpm
